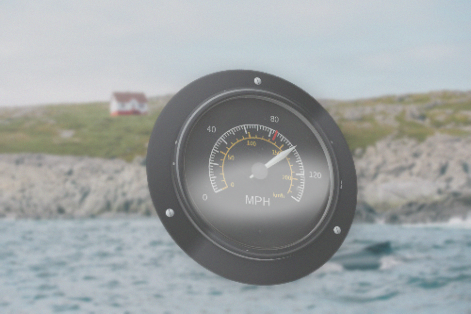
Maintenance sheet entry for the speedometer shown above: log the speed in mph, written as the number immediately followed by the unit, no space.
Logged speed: 100mph
